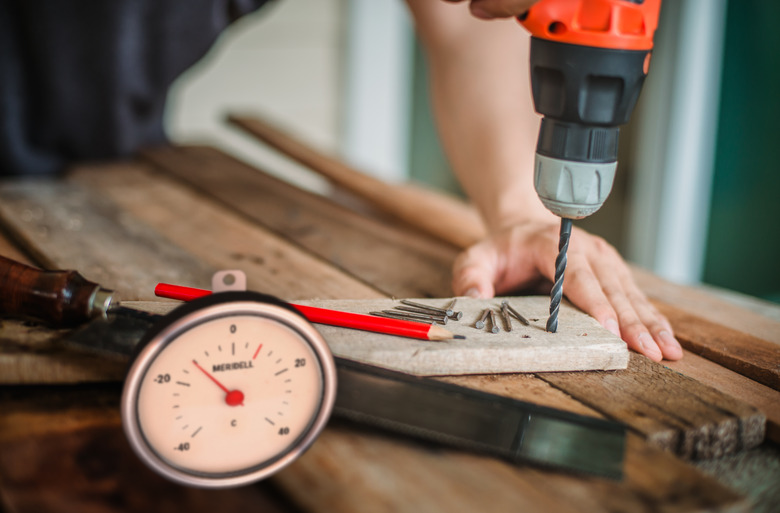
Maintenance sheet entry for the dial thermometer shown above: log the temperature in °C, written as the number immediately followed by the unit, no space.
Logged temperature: -12°C
